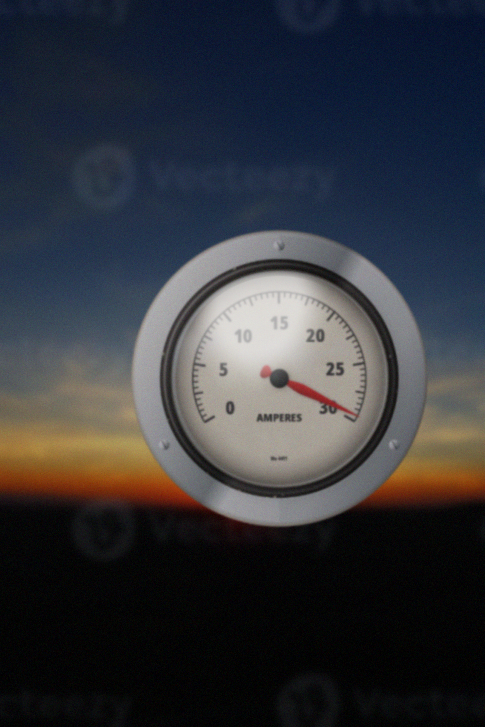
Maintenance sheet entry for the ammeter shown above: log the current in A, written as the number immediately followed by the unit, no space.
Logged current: 29.5A
